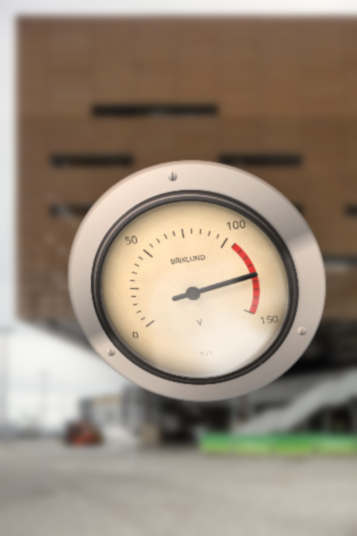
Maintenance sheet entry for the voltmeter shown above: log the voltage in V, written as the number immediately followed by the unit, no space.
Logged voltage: 125V
